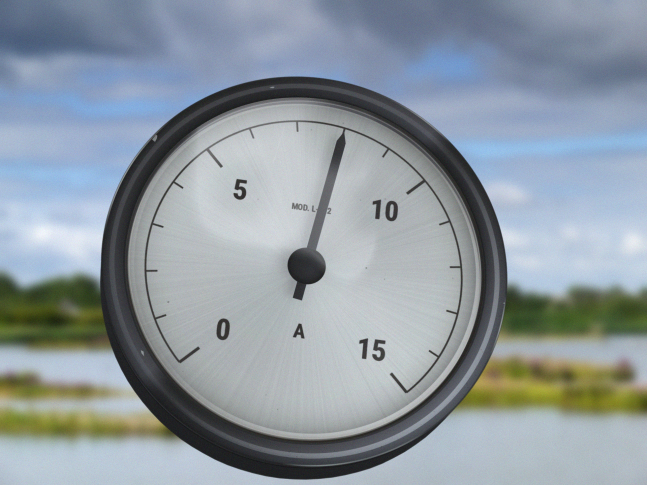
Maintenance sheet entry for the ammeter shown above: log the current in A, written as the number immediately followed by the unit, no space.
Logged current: 8A
